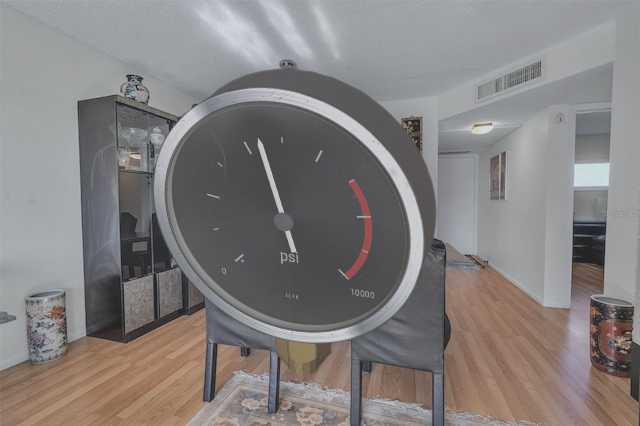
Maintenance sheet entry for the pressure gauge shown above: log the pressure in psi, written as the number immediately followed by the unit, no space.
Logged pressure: 4500psi
